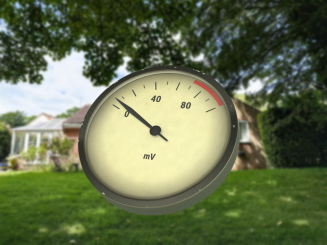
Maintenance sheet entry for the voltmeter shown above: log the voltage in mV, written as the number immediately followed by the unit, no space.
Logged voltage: 5mV
